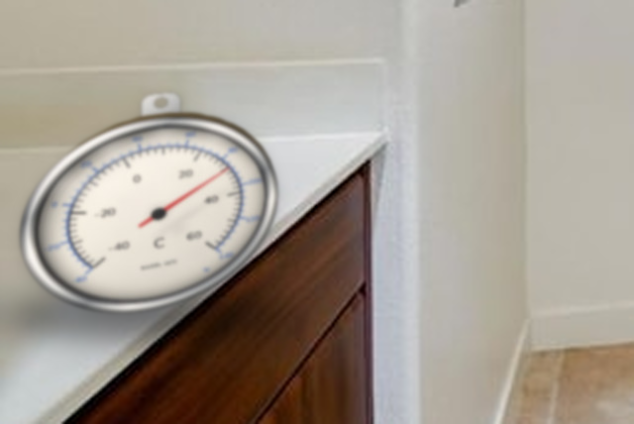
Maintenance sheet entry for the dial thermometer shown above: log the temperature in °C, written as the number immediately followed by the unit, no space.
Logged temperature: 30°C
